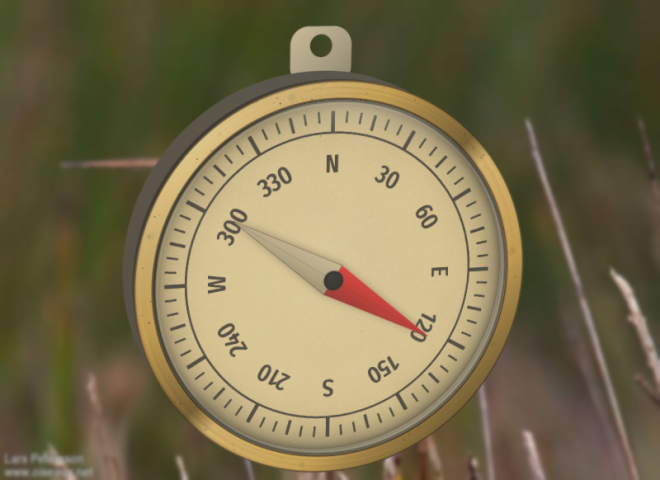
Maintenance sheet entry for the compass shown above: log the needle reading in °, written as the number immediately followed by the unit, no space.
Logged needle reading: 122.5°
